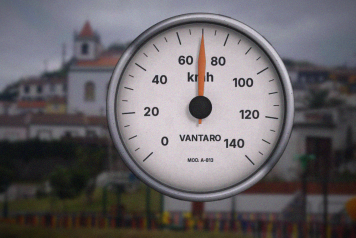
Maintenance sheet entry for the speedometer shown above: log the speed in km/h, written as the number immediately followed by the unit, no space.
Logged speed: 70km/h
